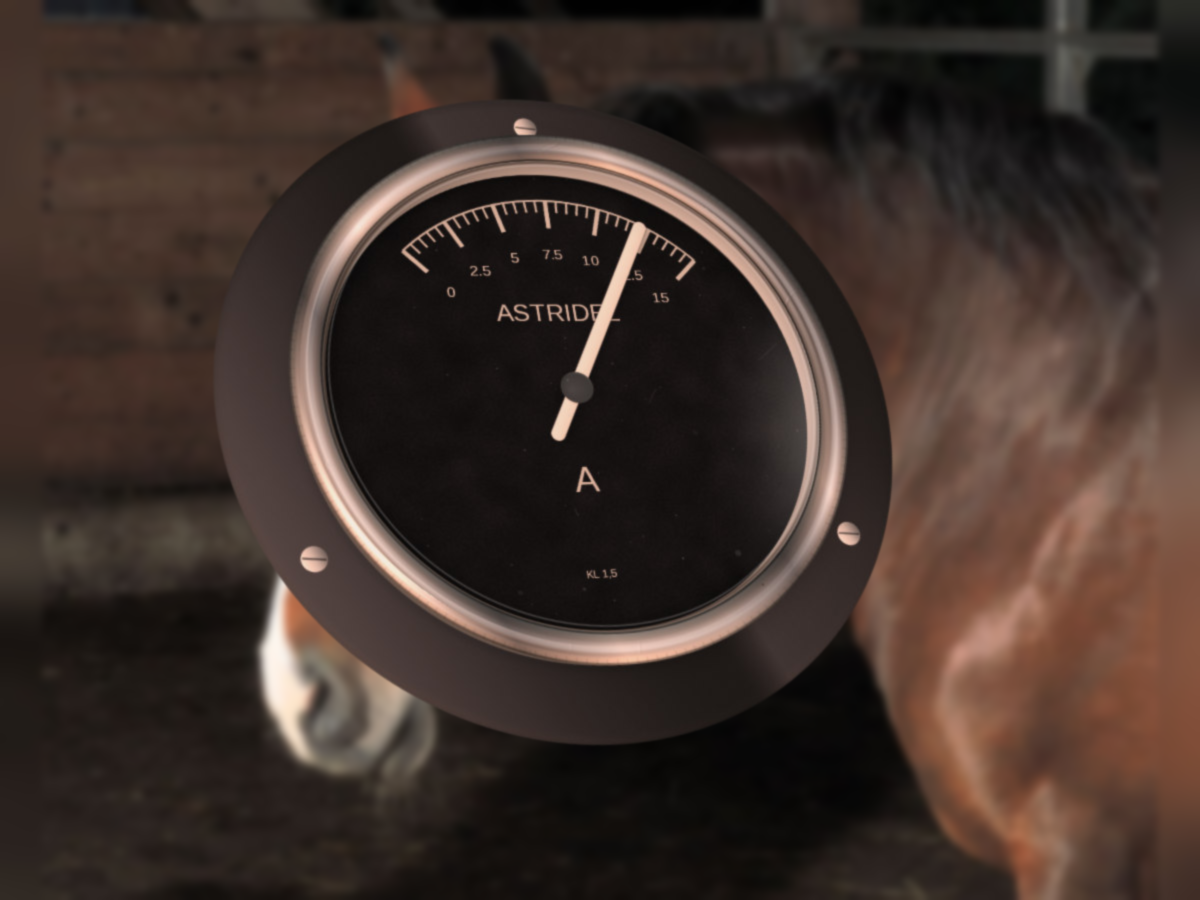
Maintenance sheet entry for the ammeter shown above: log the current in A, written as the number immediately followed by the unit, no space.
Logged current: 12A
